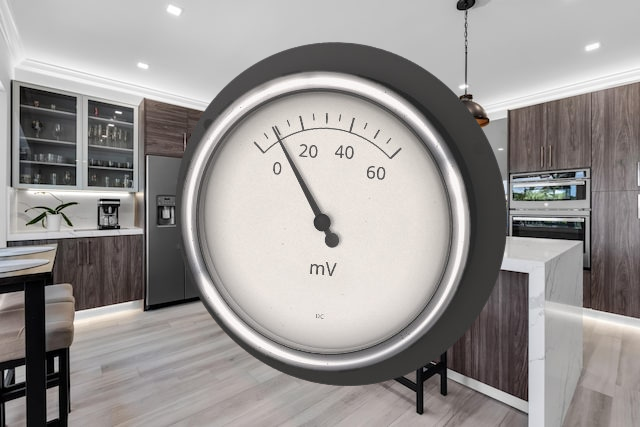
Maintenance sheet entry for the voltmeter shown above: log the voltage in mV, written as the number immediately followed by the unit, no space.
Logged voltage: 10mV
